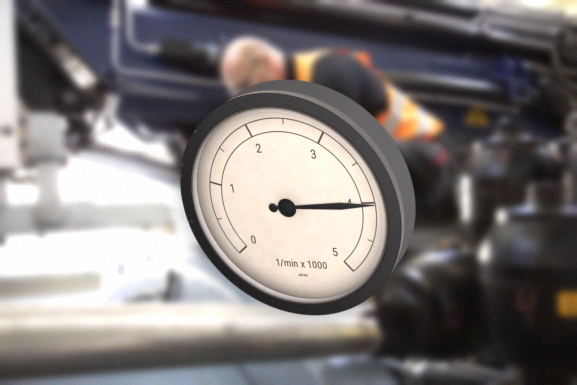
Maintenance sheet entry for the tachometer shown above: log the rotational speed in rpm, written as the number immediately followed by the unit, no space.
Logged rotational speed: 4000rpm
